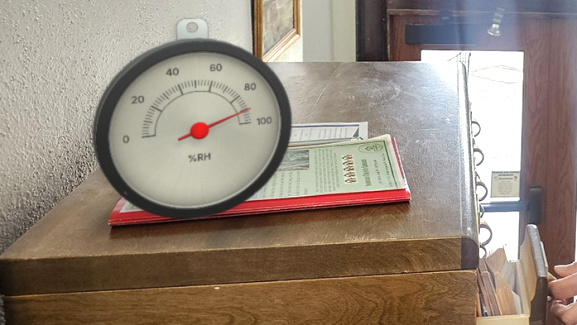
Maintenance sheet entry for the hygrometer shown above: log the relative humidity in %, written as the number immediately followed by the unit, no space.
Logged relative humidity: 90%
